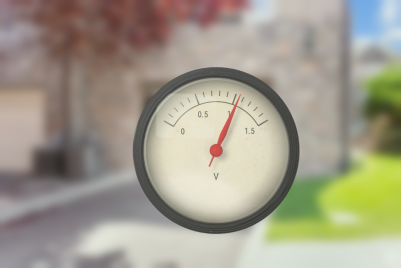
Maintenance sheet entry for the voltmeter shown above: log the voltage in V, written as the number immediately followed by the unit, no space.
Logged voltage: 1.05V
